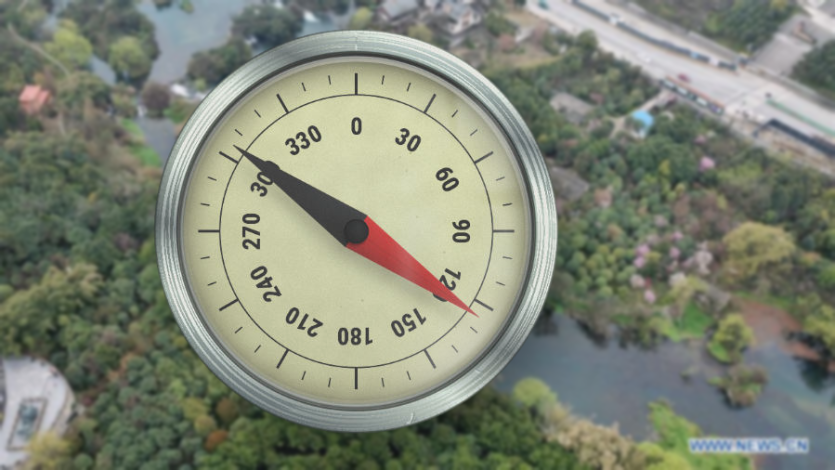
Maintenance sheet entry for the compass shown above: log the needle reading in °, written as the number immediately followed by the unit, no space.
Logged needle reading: 125°
